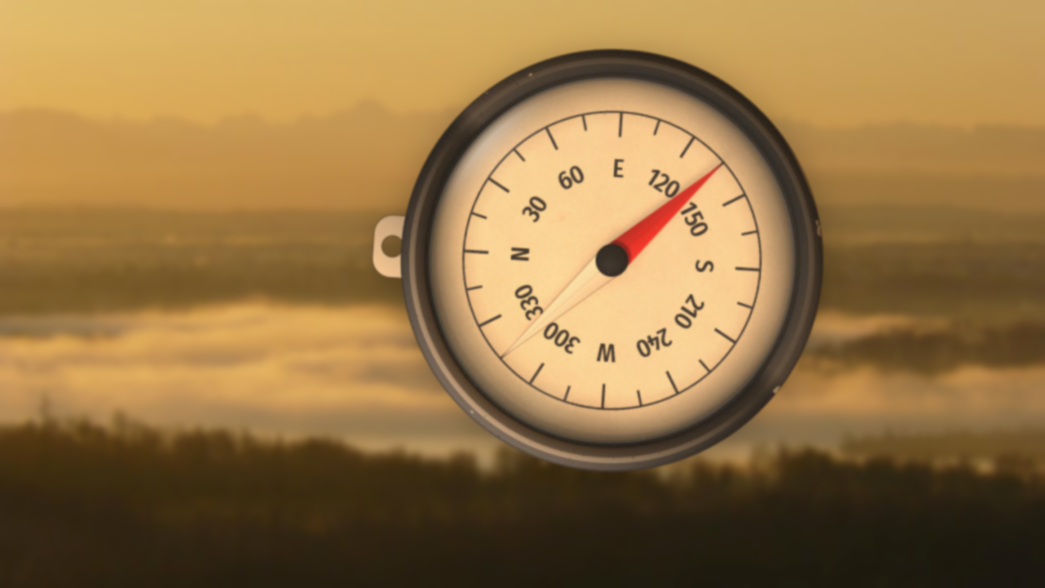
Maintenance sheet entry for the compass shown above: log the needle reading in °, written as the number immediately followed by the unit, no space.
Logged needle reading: 135°
